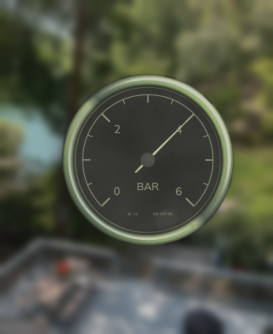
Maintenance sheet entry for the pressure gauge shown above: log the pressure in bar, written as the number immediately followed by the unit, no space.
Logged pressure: 4bar
